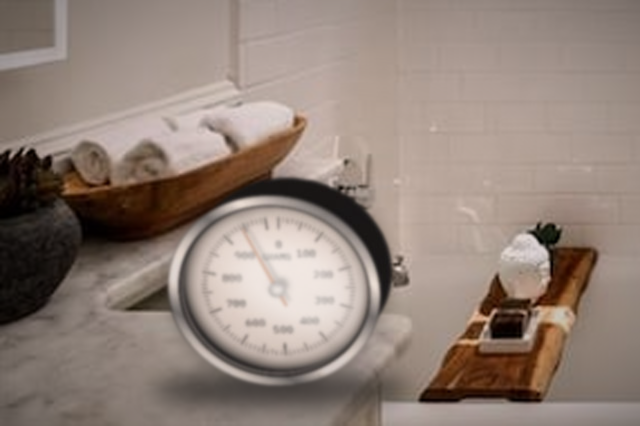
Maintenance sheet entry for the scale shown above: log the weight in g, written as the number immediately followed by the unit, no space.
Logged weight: 950g
